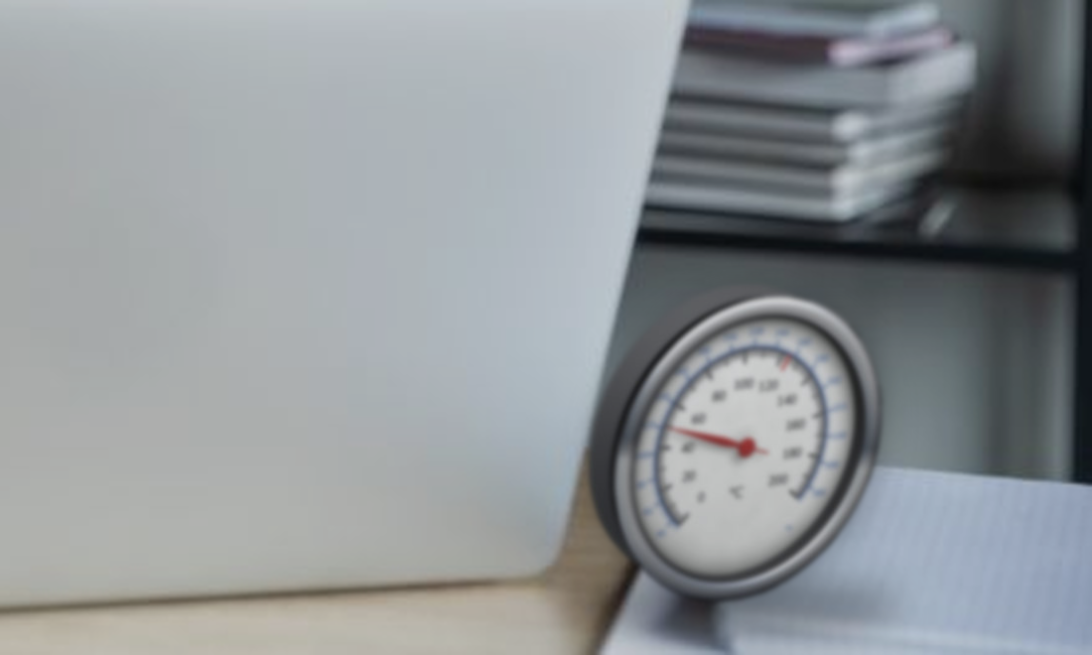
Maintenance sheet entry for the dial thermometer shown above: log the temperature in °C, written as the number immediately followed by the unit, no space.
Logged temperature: 50°C
